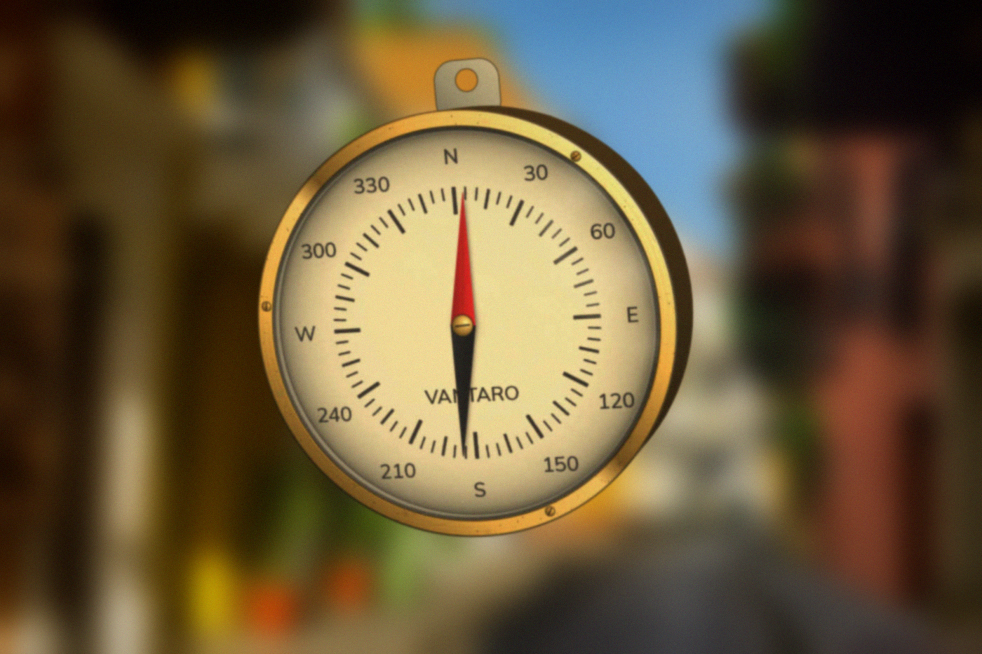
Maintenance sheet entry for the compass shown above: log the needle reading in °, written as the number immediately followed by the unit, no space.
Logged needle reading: 5°
